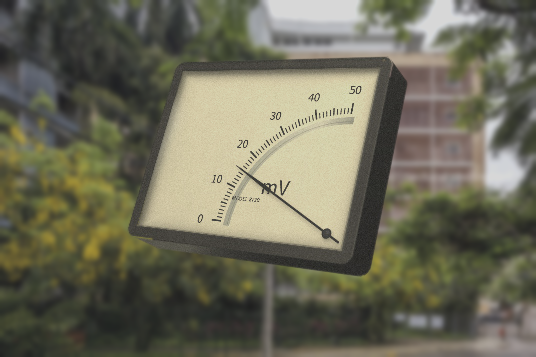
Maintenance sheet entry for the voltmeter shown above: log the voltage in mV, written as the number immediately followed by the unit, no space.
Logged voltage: 15mV
